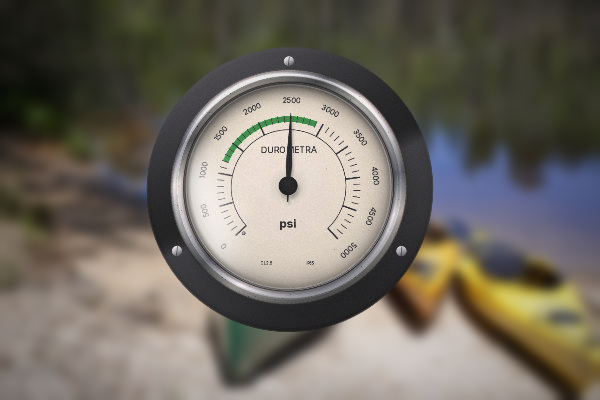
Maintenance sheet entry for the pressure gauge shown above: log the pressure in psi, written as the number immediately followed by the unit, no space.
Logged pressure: 2500psi
